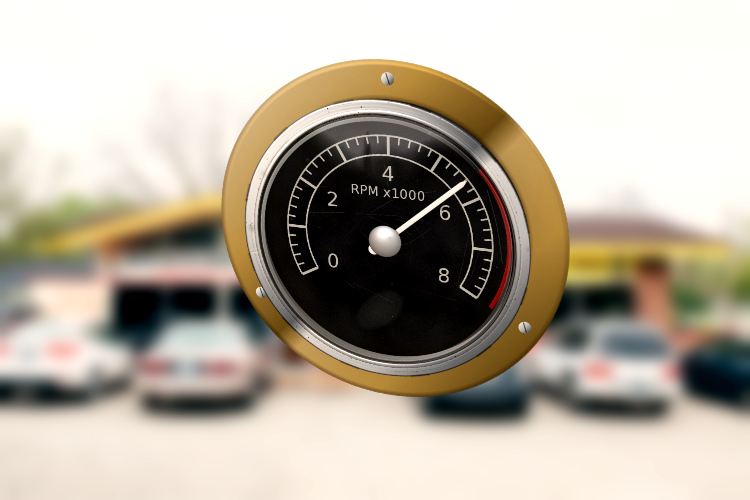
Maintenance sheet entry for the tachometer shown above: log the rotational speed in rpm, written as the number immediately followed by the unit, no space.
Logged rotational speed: 5600rpm
